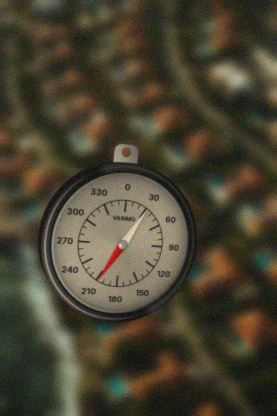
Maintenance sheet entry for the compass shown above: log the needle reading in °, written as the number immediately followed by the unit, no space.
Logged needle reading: 210°
